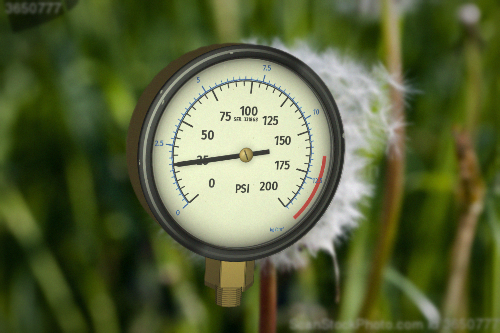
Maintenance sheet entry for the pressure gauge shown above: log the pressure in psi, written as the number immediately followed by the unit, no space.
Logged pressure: 25psi
